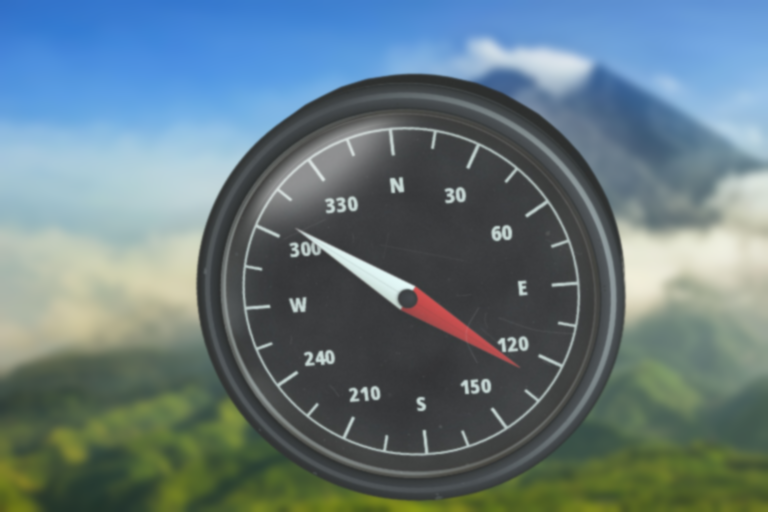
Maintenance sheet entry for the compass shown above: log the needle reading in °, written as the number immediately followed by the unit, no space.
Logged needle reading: 127.5°
